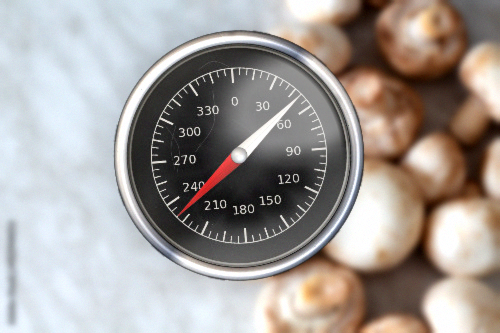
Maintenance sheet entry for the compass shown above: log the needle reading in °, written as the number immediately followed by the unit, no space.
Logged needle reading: 230°
